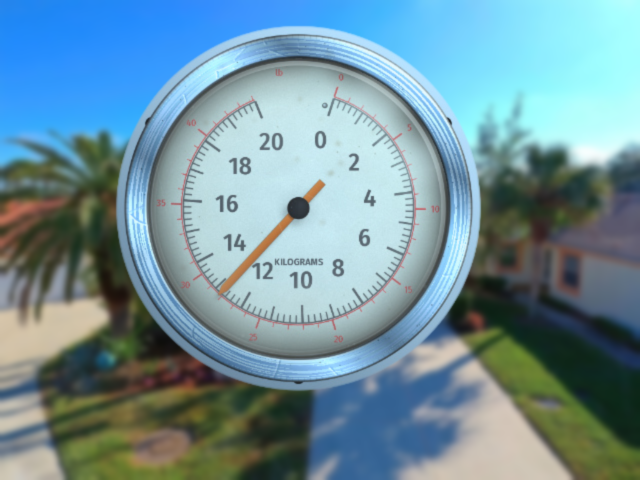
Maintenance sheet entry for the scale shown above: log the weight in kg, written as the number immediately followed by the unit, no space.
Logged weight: 12.8kg
